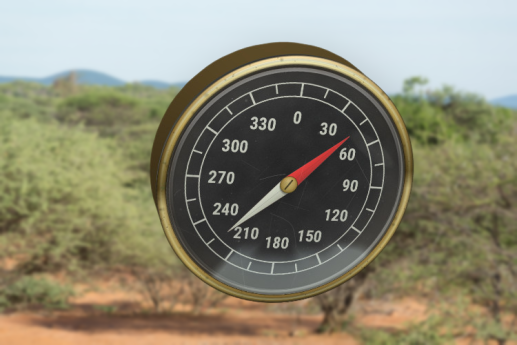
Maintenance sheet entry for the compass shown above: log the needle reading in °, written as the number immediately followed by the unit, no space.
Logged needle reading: 45°
